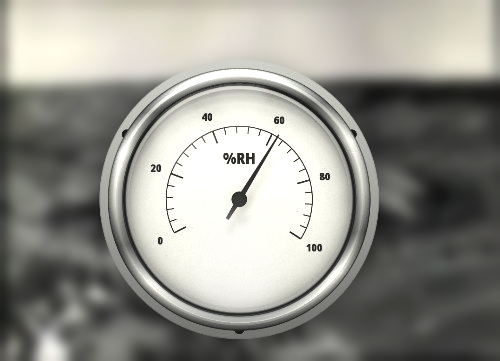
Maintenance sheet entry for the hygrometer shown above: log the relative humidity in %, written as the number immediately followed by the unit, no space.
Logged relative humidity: 62%
